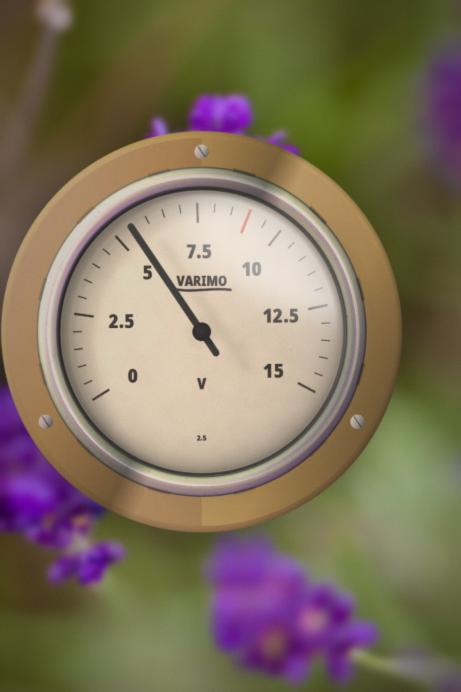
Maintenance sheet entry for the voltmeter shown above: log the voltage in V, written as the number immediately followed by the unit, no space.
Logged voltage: 5.5V
